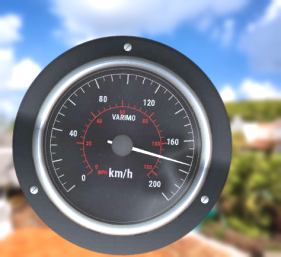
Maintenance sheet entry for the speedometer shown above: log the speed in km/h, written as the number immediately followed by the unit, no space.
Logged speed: 175km/h
